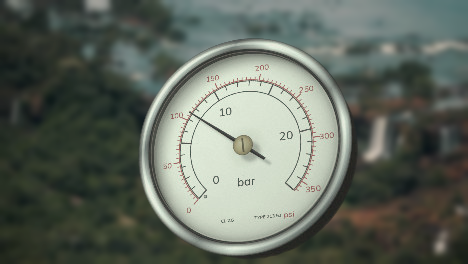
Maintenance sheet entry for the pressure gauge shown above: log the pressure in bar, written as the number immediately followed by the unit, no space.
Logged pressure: 7.5bar
